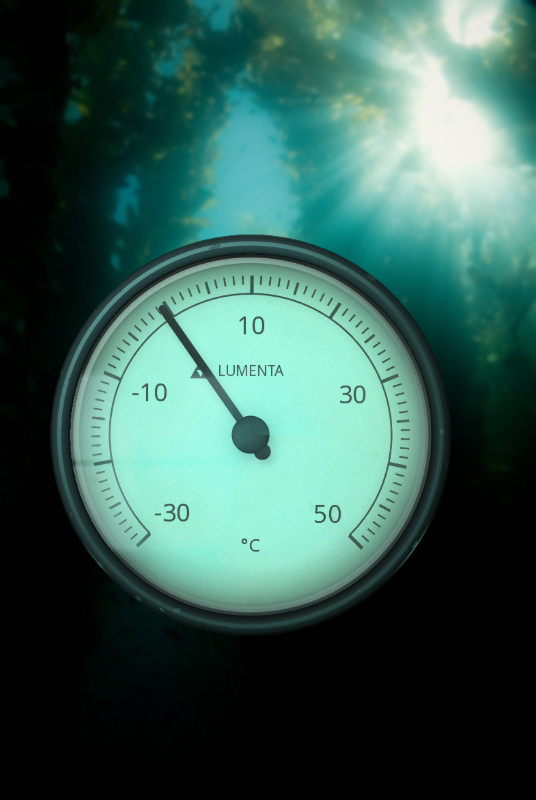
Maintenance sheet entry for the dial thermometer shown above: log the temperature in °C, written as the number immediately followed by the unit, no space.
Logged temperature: -0.5°C
